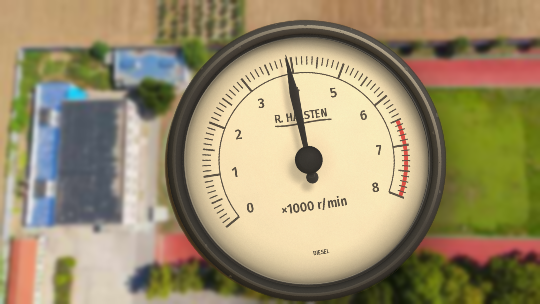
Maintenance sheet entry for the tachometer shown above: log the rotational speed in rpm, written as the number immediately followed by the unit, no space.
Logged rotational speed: 3900rpm
